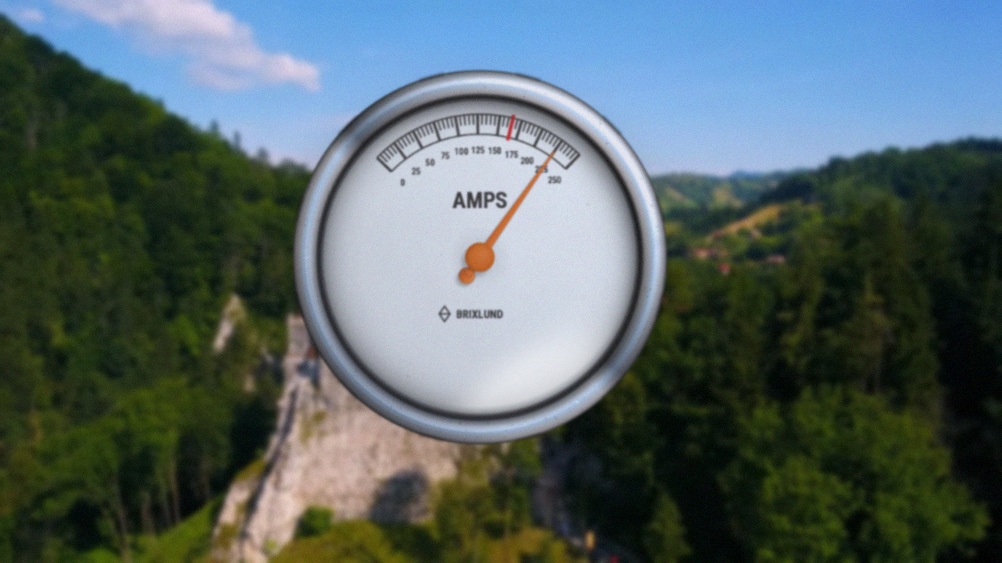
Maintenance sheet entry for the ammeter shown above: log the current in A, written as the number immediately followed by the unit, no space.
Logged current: 225A
